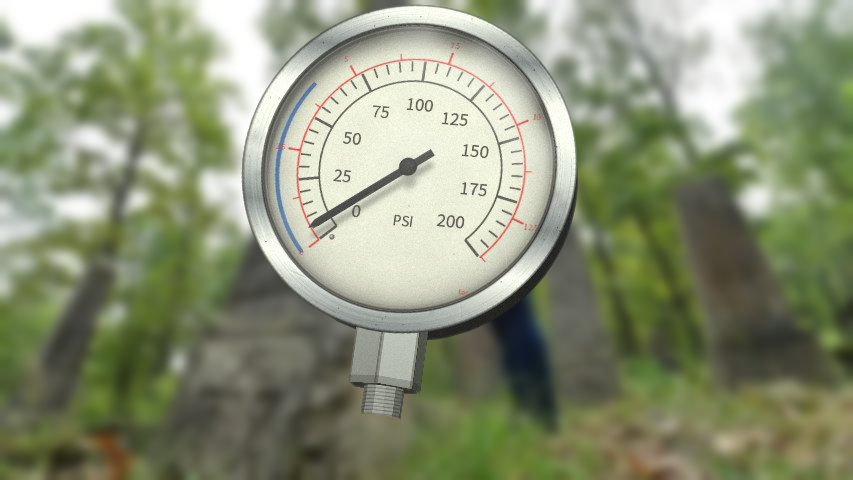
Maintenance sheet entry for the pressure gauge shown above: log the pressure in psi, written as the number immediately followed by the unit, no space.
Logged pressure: 5psi
